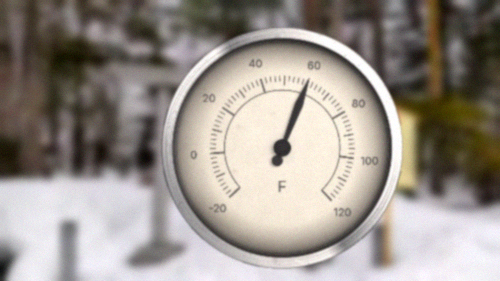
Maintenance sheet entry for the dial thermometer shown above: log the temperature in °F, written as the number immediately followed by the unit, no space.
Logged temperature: 60°F
